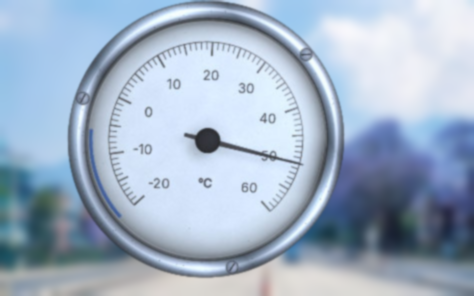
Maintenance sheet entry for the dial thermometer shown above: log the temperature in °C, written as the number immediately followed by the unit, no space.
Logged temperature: 50°C
